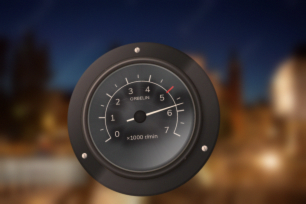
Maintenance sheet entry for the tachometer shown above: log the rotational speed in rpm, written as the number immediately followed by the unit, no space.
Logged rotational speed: 5750rpm
